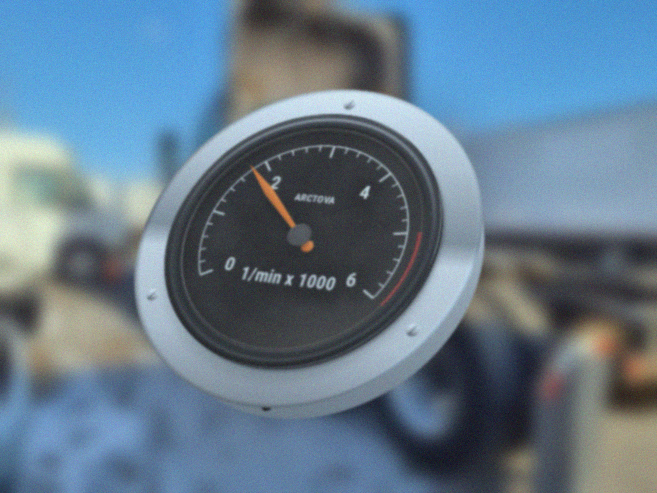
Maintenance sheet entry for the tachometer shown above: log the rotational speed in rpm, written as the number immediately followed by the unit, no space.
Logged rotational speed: 1800rpm
